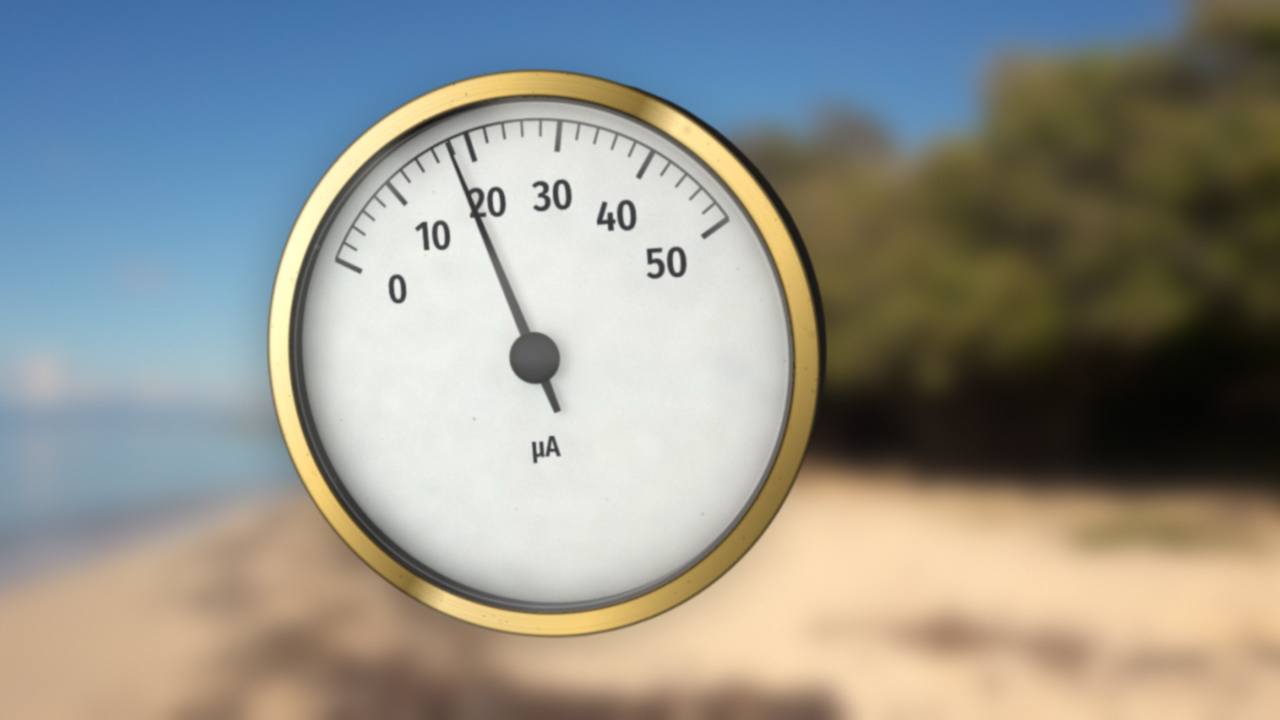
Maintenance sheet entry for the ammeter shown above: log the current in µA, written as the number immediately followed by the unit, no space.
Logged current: 18µA
